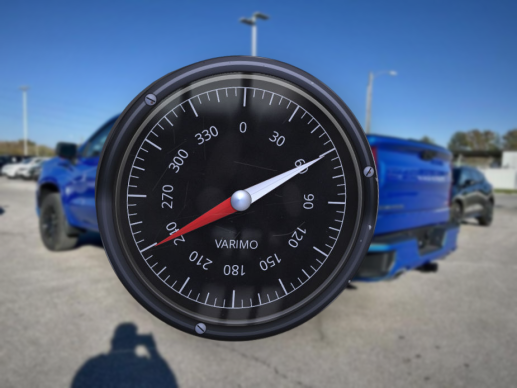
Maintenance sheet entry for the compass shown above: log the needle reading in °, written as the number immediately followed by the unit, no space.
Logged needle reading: 240°
